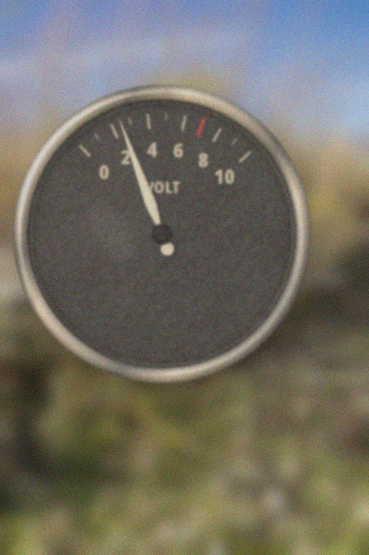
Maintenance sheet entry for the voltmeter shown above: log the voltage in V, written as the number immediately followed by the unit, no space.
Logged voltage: 2.5V
